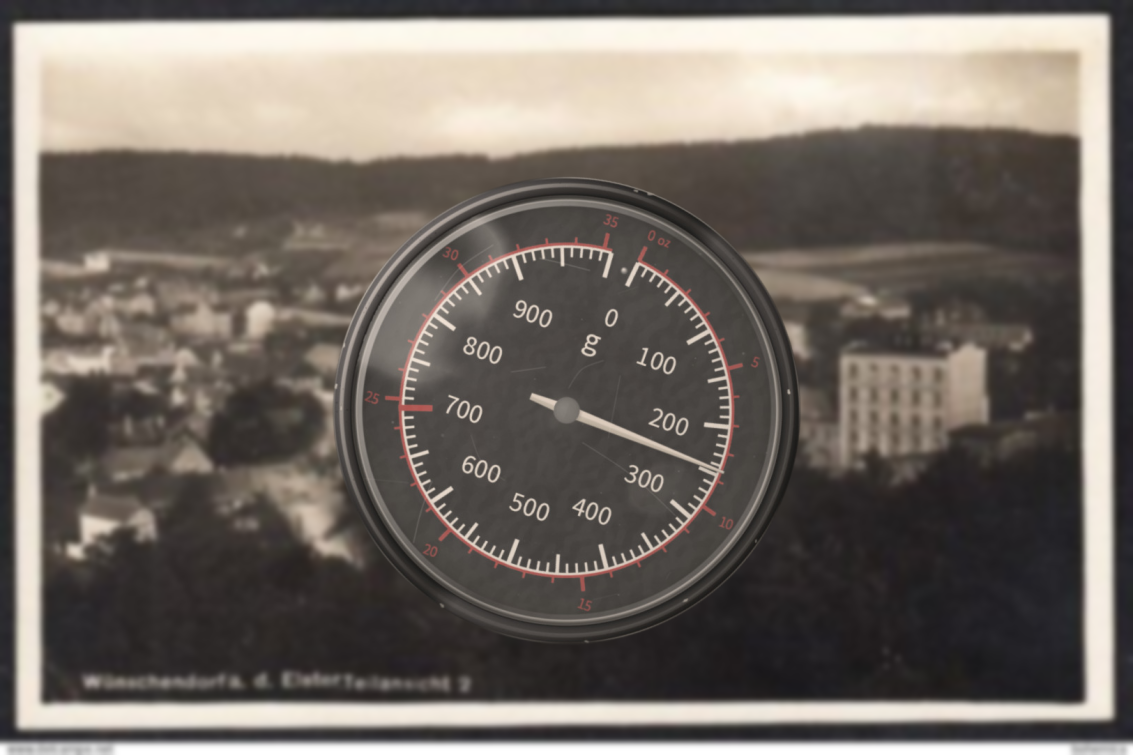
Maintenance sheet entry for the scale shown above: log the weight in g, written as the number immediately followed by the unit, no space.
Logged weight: 245g
